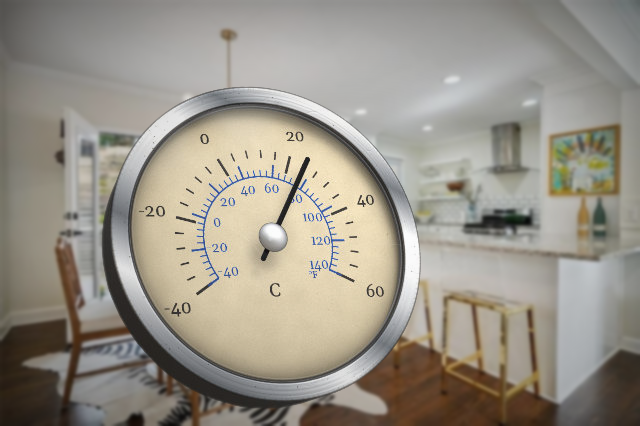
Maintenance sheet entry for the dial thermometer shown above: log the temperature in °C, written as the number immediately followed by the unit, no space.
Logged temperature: 24°C
